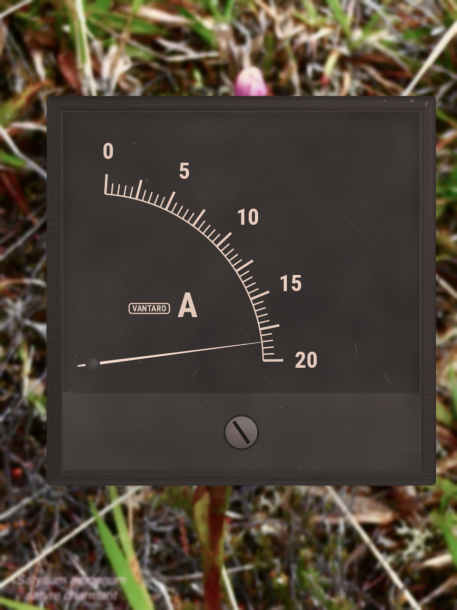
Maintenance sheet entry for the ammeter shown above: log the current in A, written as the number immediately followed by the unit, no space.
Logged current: 18.5A
